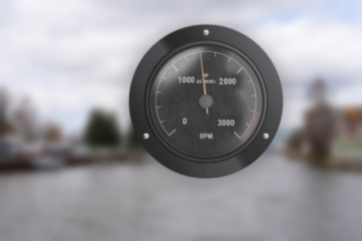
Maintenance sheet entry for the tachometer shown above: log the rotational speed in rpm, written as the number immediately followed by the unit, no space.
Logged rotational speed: 1400rpm
